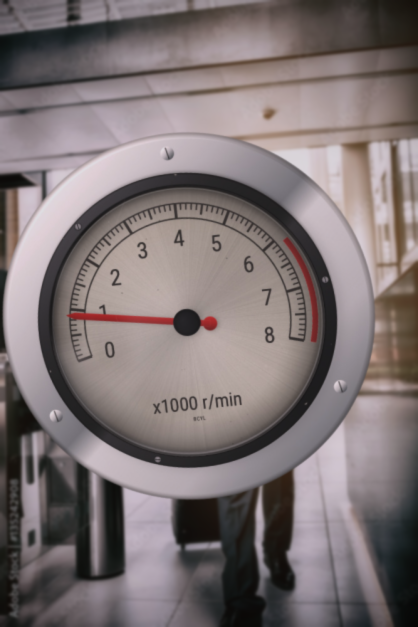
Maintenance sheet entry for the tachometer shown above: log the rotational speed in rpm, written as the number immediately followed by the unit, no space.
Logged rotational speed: 900rpm
